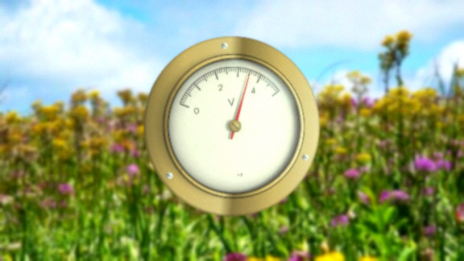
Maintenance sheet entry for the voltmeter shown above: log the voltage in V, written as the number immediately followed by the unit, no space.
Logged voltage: 3.5V
